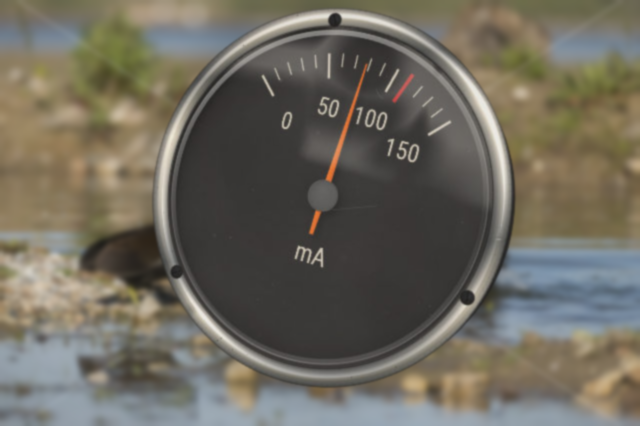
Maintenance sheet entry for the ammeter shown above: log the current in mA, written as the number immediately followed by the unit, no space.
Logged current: 80mA
